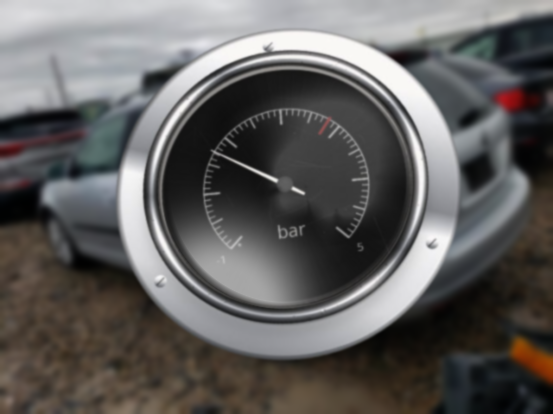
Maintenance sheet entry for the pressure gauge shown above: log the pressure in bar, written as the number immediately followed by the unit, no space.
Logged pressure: 0.7bar
